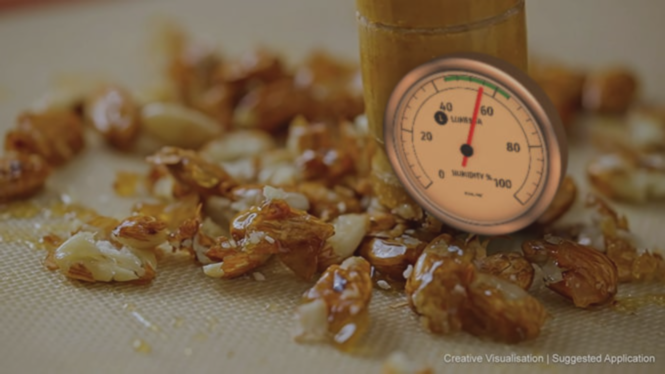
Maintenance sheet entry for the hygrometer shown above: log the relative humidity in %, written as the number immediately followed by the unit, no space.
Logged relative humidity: 56%
